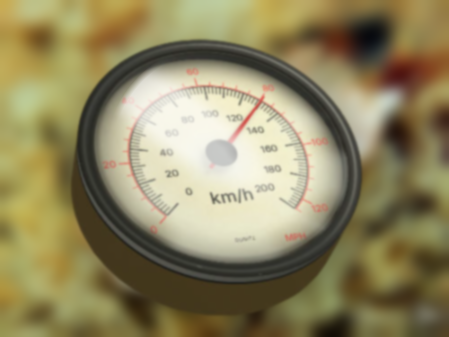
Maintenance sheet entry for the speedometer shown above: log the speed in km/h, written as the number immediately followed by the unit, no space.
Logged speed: 130km/h
